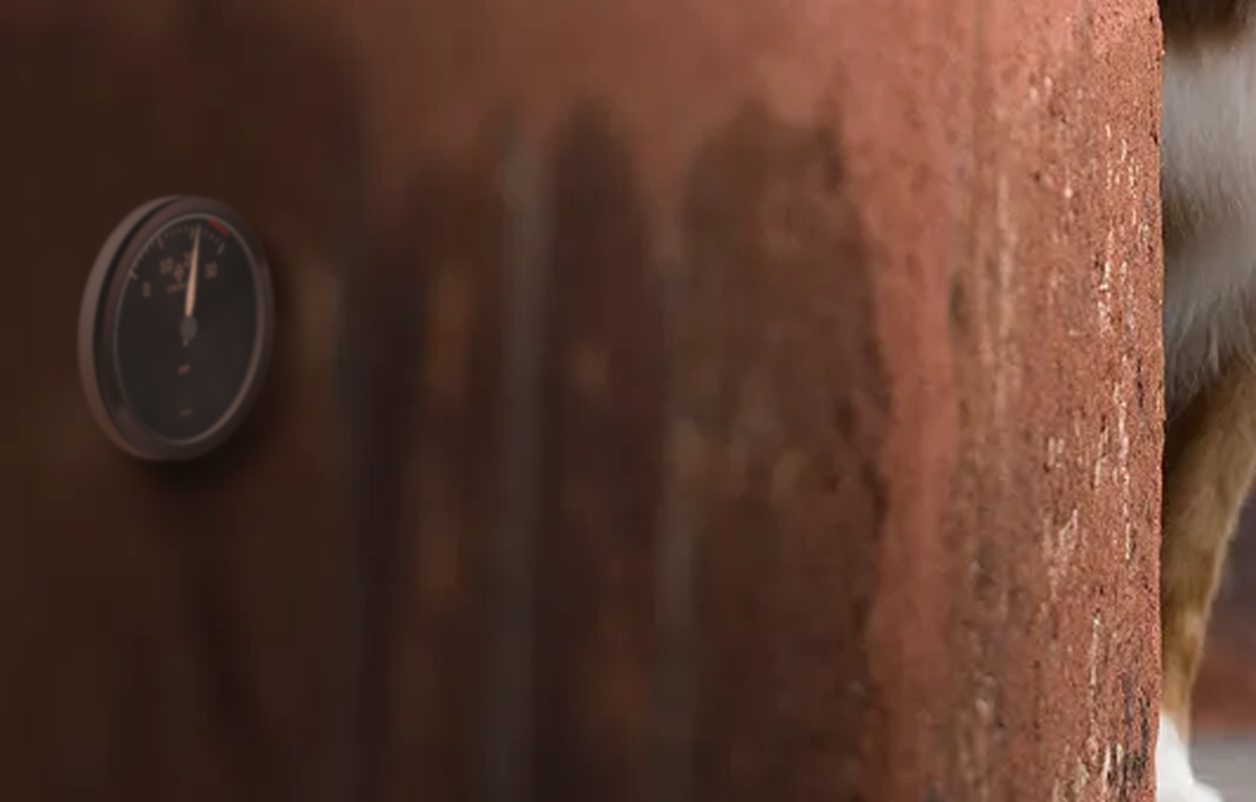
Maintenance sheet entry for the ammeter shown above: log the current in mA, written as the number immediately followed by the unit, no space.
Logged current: 20mA
